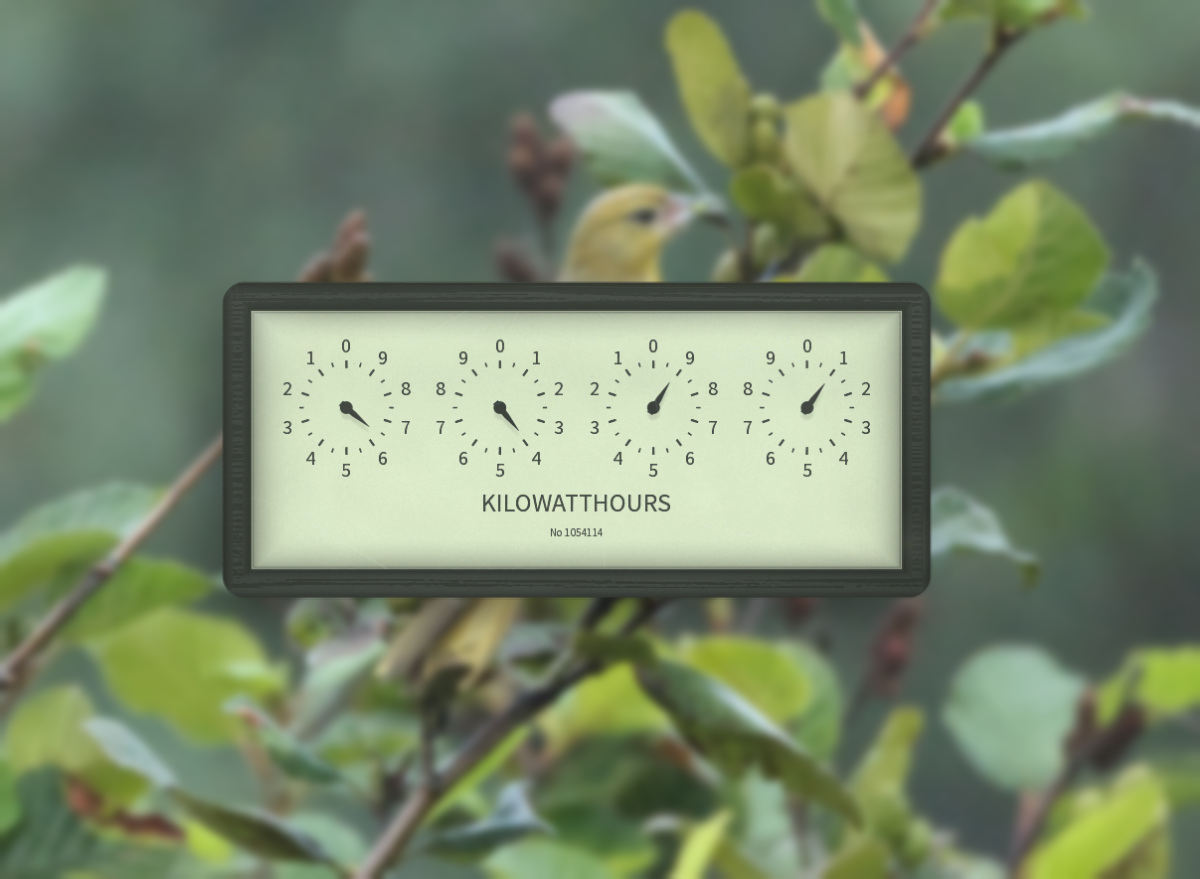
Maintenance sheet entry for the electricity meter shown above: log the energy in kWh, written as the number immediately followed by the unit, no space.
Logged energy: 6391kWh
